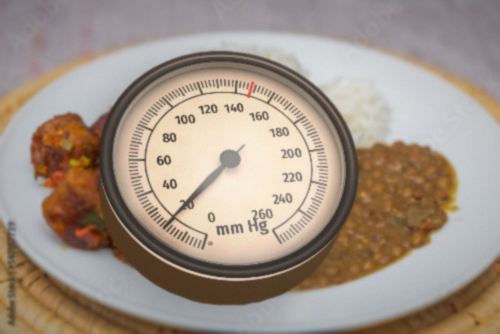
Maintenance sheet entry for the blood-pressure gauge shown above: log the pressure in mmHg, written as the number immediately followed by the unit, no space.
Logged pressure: 20mmHg
